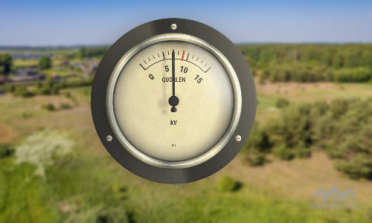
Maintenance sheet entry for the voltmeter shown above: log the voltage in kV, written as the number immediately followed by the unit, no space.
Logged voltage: 7kV
